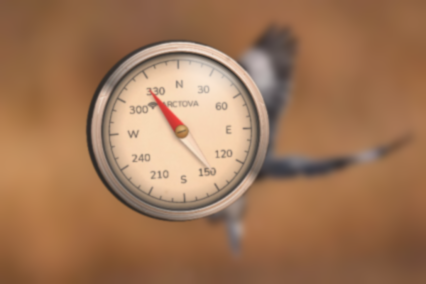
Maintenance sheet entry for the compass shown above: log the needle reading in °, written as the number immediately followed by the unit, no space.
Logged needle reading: 325°
